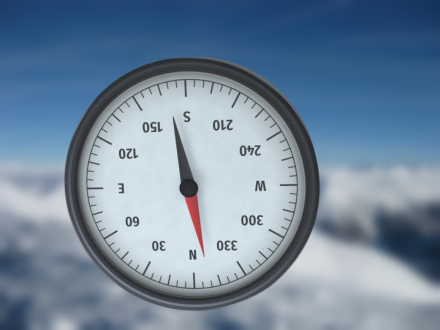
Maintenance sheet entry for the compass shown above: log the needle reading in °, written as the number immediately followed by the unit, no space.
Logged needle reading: 350°
